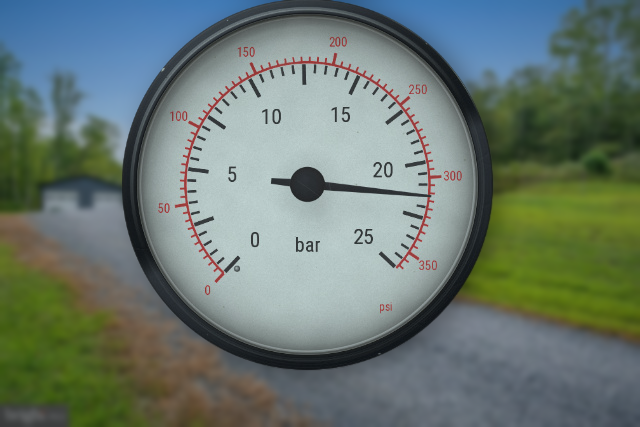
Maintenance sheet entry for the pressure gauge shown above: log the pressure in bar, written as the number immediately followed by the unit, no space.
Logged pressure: 21.5bar
